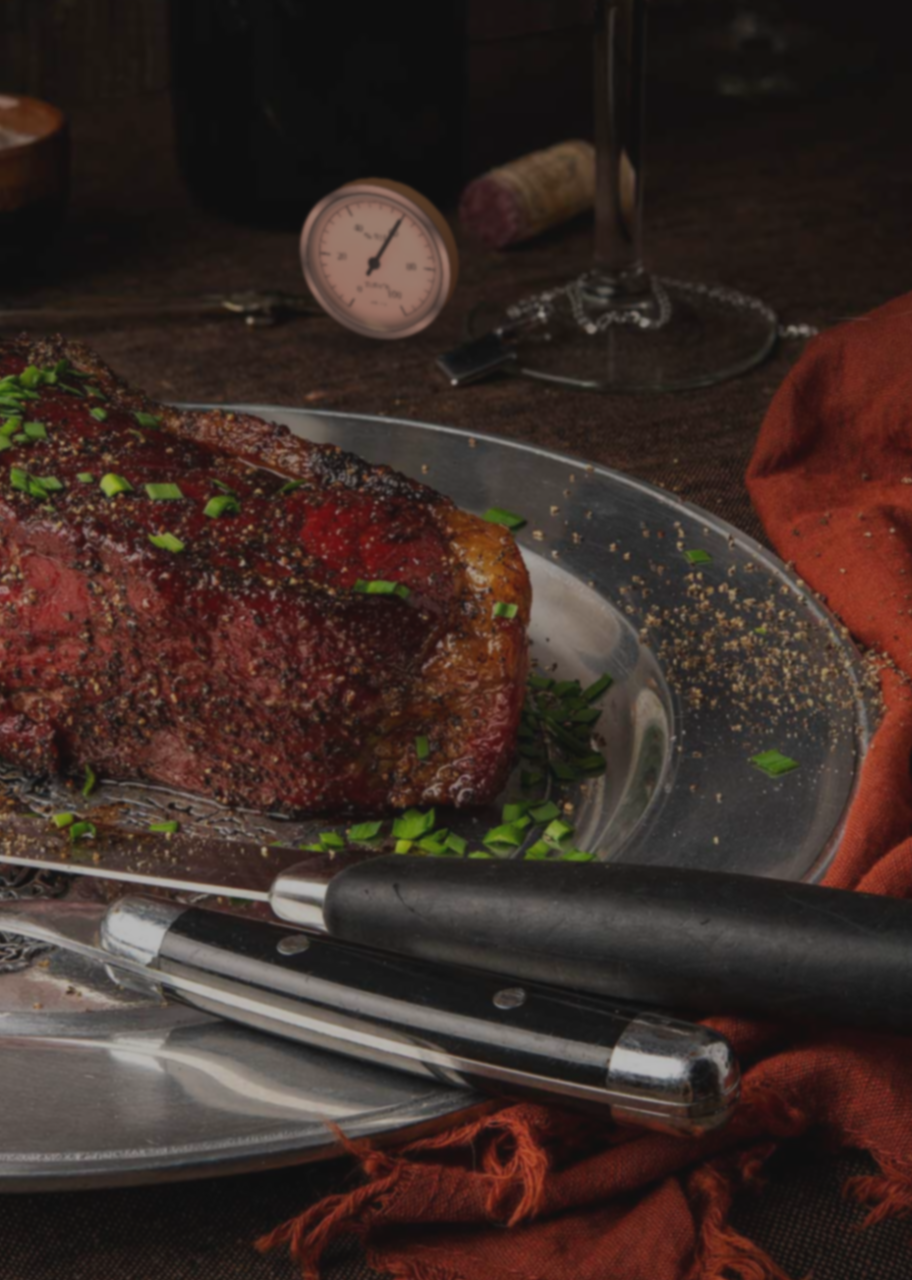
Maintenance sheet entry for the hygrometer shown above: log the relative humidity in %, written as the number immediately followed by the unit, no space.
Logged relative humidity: 60%
